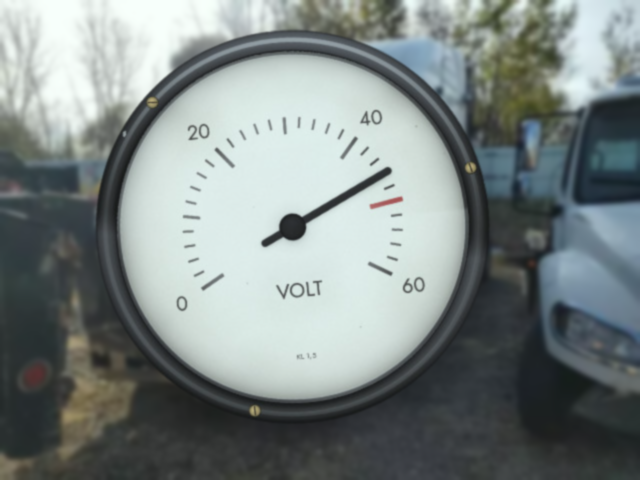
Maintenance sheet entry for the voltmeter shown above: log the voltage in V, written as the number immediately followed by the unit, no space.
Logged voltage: 46V
